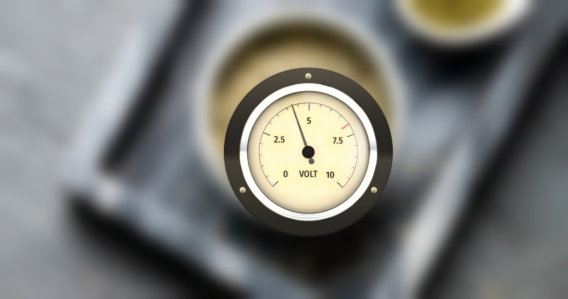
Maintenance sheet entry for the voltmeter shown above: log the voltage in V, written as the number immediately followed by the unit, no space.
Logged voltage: 4.25V
